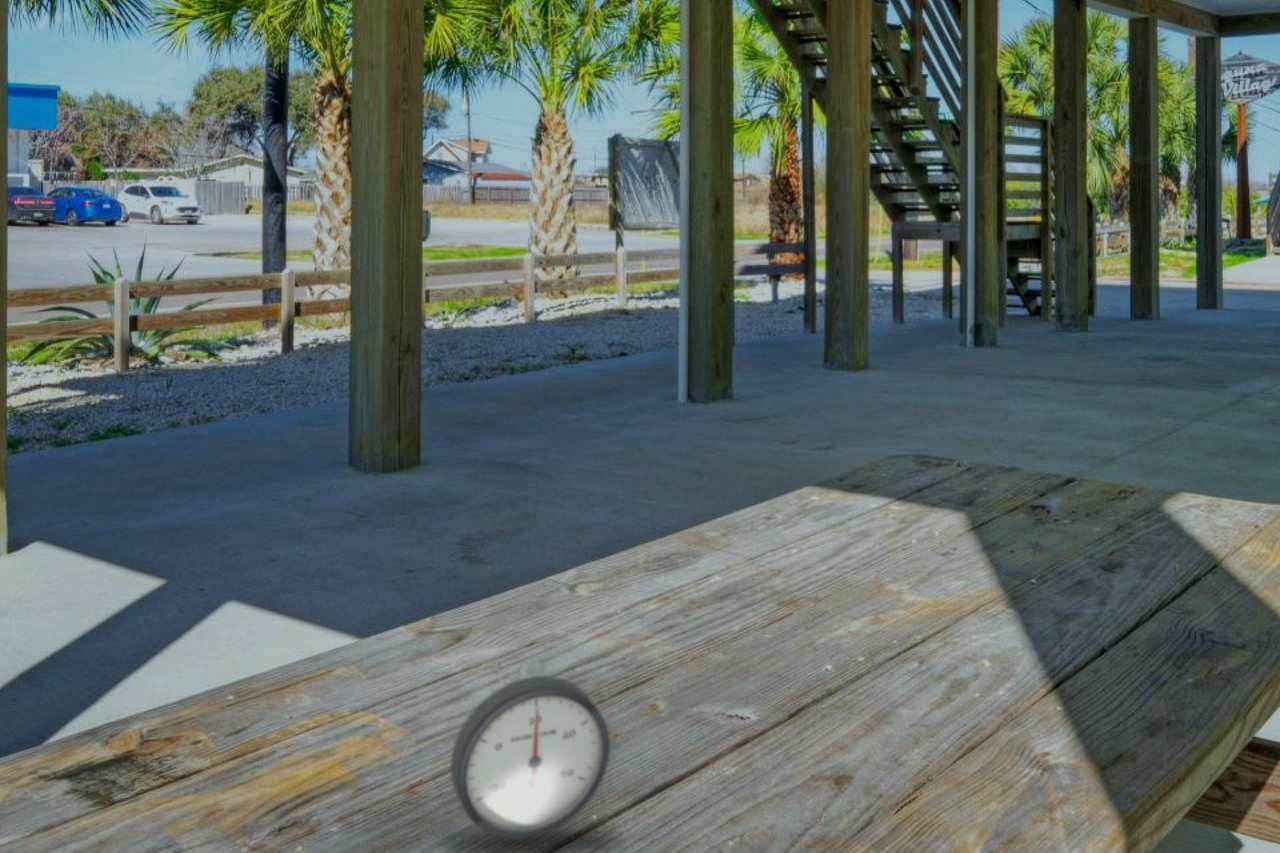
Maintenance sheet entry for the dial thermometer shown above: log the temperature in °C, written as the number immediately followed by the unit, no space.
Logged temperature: 20°C
